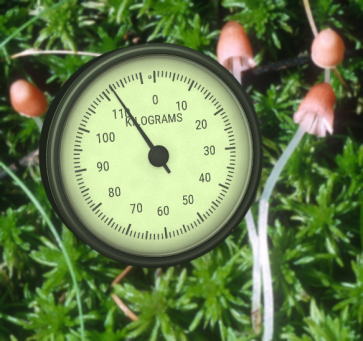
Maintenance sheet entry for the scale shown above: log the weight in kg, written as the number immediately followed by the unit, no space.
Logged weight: 112kg
